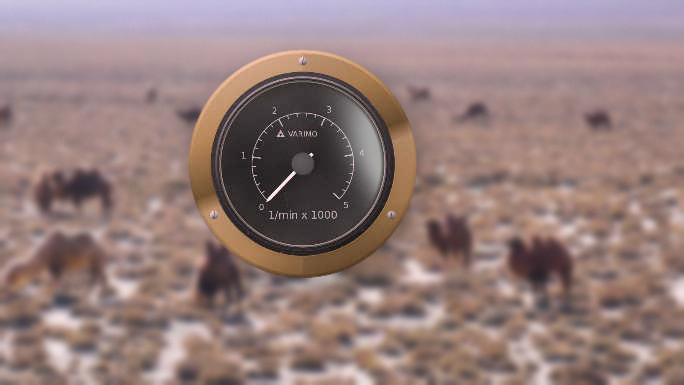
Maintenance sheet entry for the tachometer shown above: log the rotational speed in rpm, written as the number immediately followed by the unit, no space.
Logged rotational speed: 0rpm
